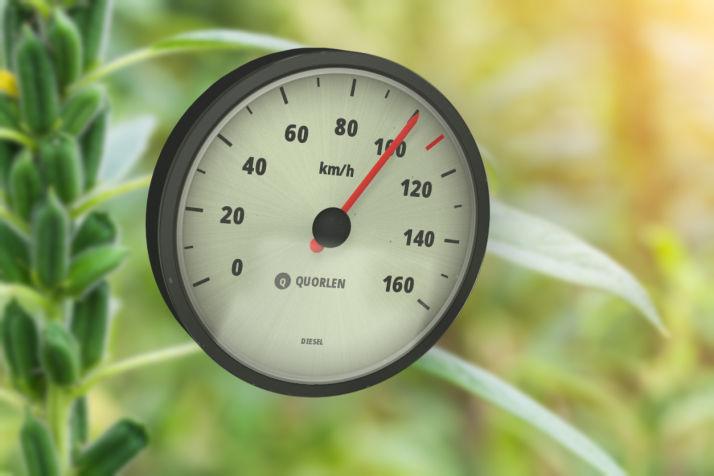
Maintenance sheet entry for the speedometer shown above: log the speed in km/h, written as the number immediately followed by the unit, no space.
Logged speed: 100km/h
